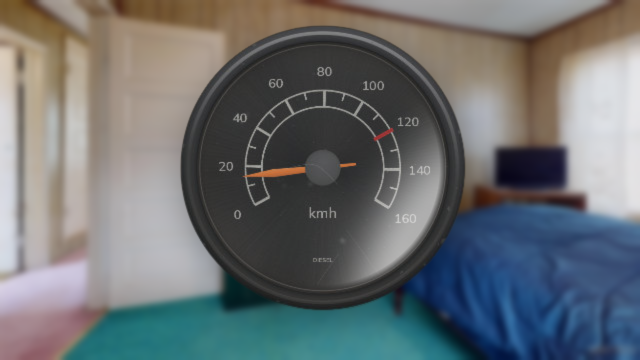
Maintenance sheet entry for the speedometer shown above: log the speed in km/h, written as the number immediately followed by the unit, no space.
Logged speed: 15km/h
